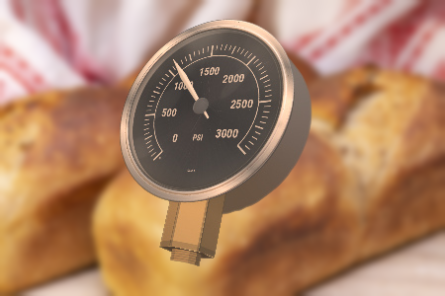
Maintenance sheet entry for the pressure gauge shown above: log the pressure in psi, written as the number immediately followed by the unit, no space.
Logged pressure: 1100psi
